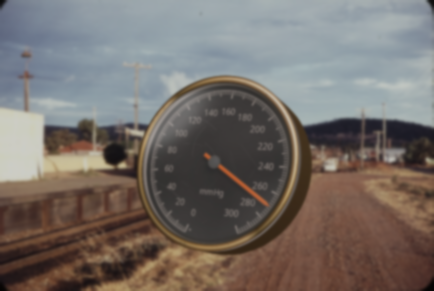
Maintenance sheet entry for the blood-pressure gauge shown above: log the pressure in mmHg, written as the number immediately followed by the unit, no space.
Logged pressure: 270mmHg
